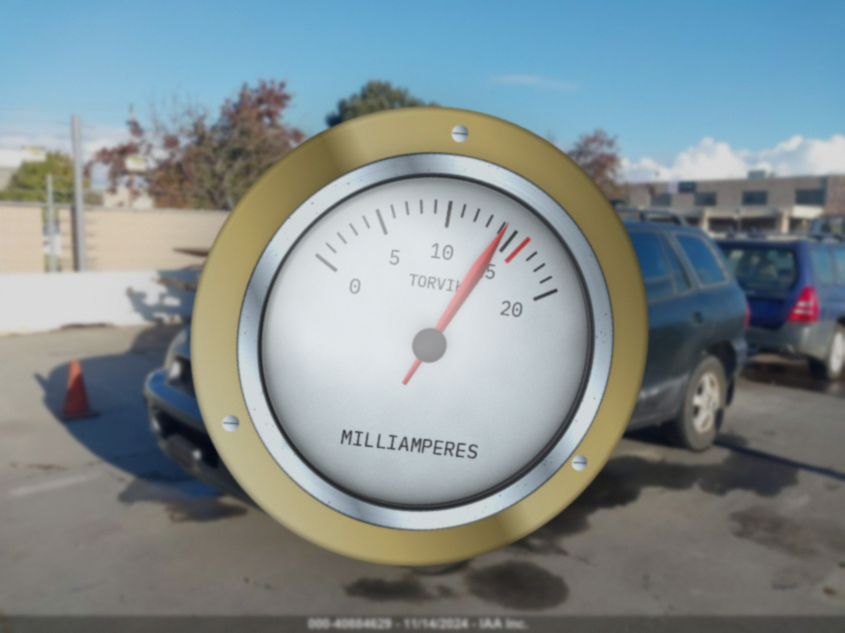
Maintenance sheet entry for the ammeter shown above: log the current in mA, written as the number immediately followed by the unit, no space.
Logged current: 14mA
